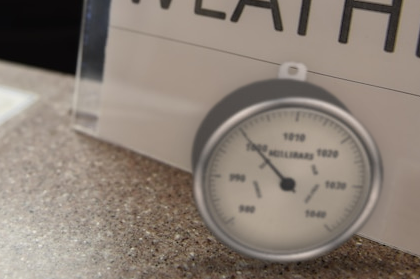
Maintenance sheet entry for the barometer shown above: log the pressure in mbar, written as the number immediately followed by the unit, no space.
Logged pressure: 1000mbar
